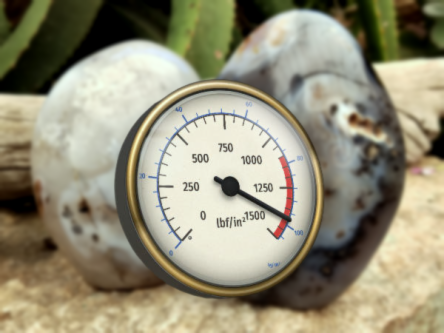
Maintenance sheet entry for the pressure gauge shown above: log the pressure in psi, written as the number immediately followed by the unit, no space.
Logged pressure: 1400psi
